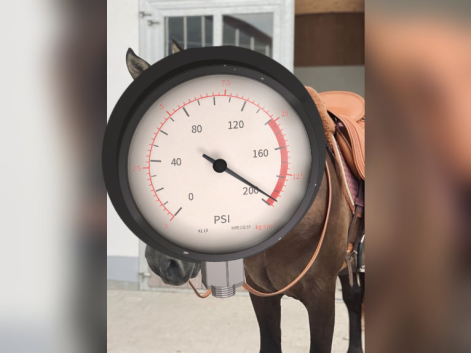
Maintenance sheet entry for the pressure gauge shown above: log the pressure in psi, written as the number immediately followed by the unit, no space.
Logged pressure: 195psi
